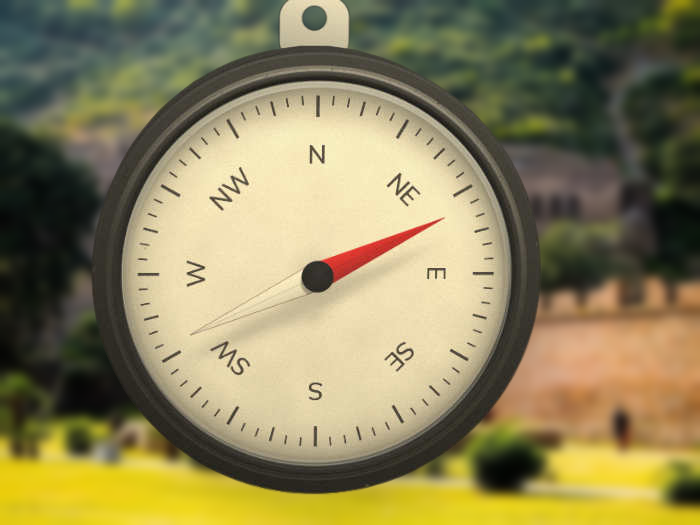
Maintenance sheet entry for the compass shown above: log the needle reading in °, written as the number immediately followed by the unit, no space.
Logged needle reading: 65°
